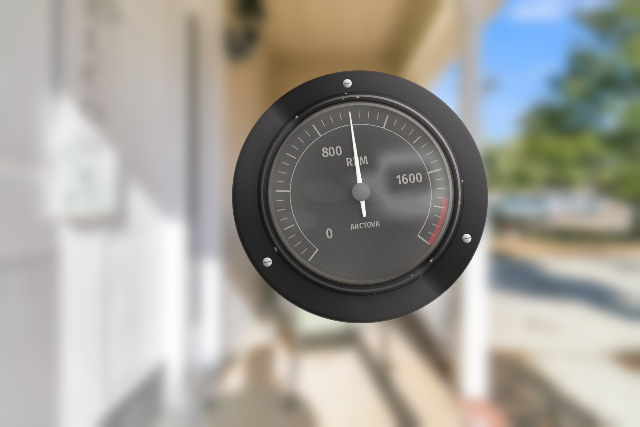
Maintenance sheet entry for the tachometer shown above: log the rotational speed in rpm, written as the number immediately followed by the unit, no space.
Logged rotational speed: 1000rpm
